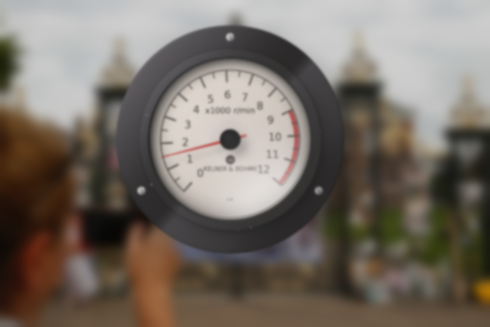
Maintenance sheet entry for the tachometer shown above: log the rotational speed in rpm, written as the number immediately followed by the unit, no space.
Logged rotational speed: 1500rpm
